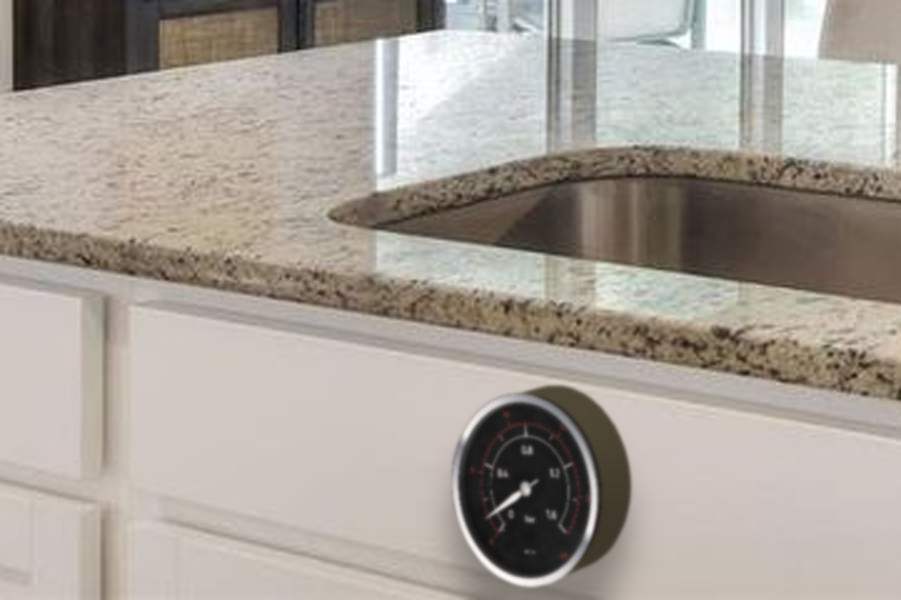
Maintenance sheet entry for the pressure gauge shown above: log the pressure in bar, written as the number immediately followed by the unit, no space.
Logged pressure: 0.1bar
